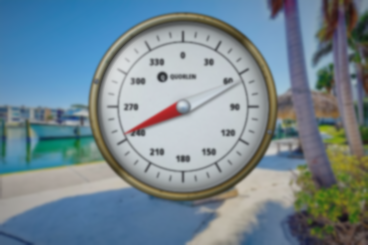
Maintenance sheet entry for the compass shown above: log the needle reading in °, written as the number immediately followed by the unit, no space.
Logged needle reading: 245°
